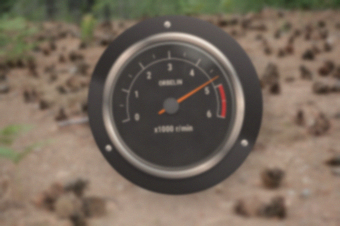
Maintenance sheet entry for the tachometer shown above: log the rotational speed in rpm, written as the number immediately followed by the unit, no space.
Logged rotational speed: 4750rpm
